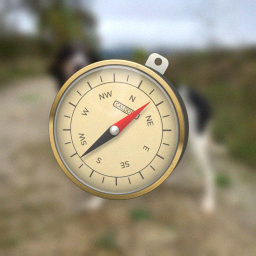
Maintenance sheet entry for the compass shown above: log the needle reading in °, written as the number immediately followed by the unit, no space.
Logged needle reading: 22.5°
